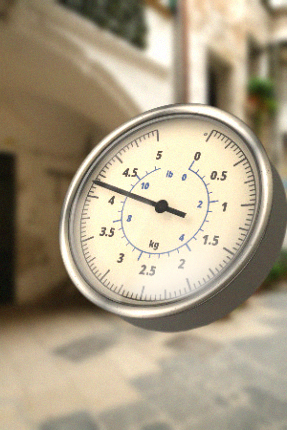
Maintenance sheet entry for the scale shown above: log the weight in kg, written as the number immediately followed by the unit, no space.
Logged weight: 4.15kg
